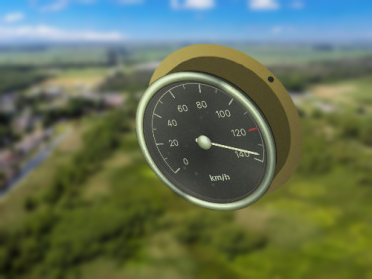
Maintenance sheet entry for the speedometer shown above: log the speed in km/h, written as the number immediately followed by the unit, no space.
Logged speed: 135km/h
